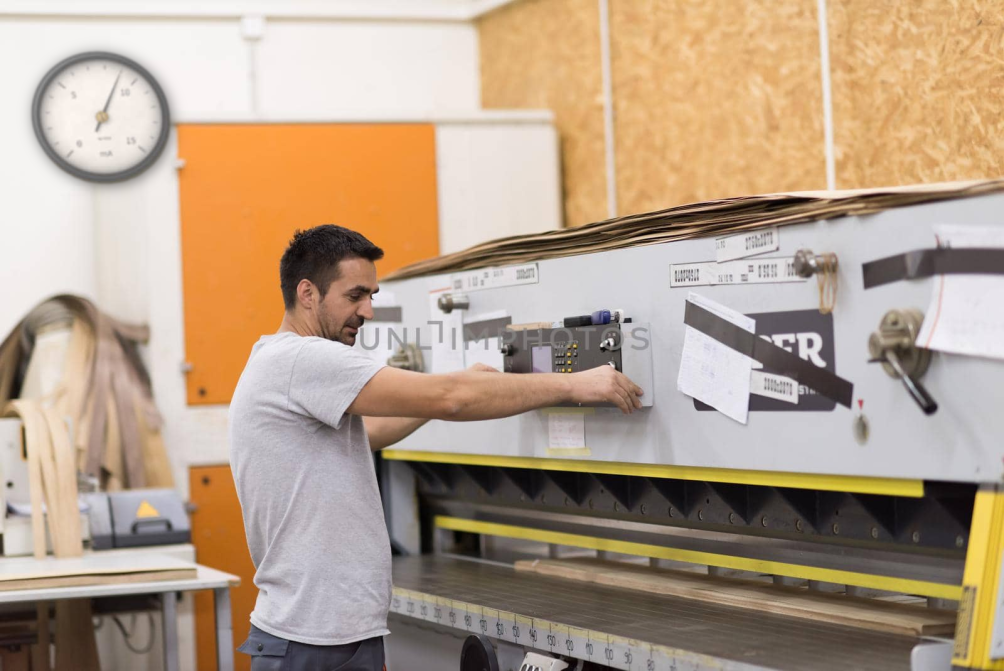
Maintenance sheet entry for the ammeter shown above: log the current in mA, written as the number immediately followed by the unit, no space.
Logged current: 9mA
